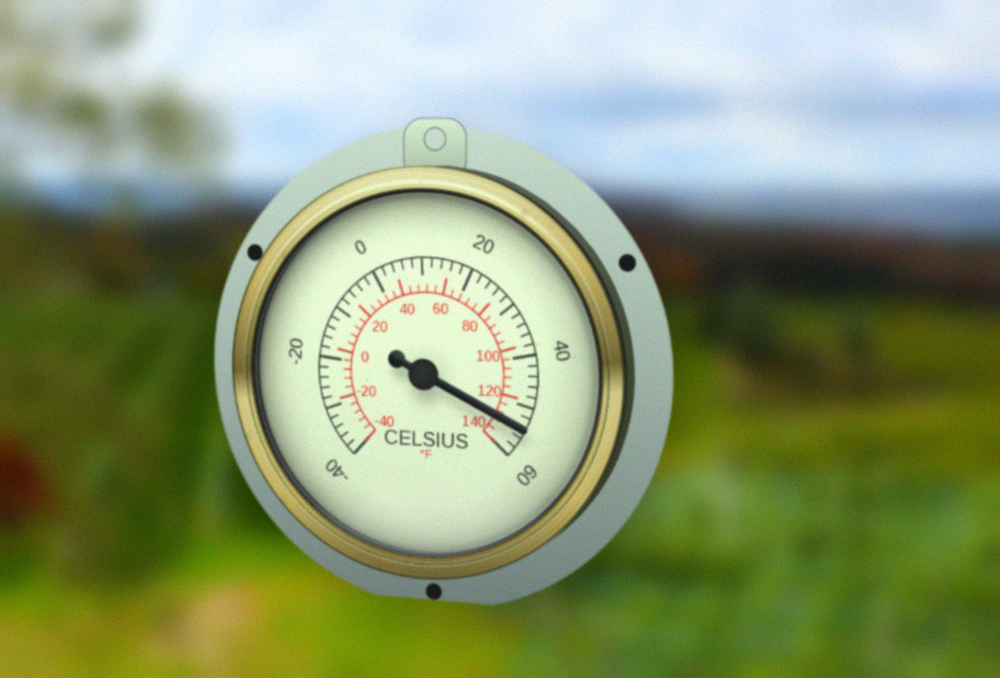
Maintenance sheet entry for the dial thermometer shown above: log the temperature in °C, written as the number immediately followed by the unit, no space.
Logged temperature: 54°C
